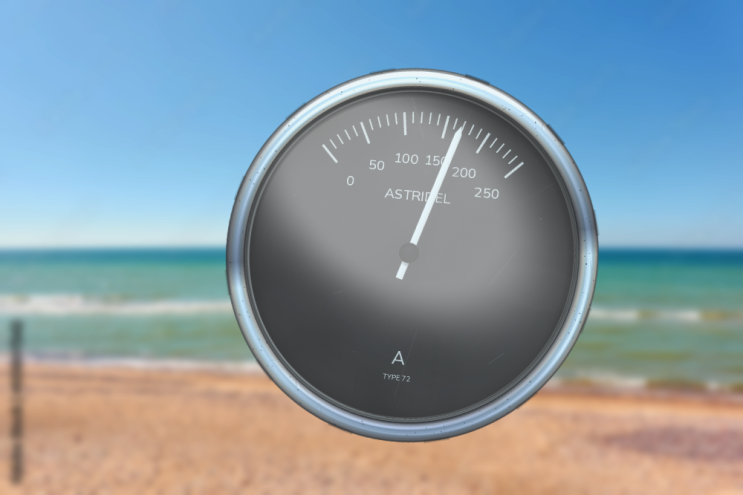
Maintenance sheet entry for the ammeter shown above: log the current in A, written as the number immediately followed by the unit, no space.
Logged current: 170A
